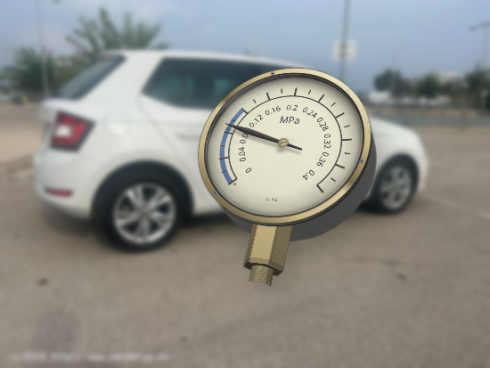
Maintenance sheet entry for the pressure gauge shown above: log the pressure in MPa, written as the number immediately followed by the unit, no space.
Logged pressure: 0.09MPa
